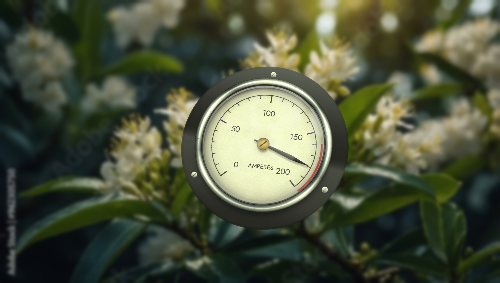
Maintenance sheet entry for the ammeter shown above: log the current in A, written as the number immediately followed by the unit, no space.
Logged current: 180A
